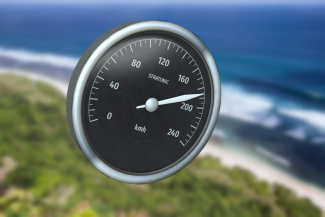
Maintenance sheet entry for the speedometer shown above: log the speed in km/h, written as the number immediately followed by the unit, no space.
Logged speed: 185km/h
